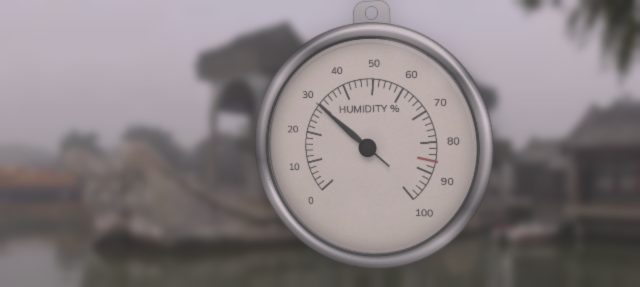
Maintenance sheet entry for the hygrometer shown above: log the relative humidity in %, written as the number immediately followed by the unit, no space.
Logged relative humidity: 30%
